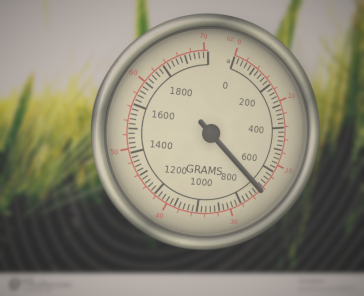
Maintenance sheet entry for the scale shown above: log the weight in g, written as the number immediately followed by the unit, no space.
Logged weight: 700g
